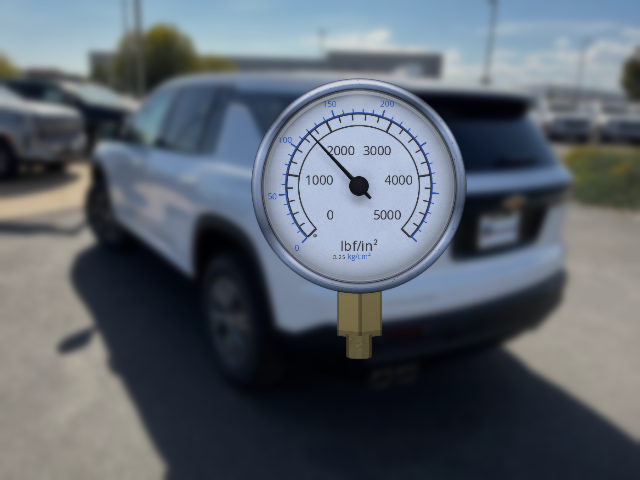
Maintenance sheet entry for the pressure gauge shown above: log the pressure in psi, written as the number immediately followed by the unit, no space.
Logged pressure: 1700psi
